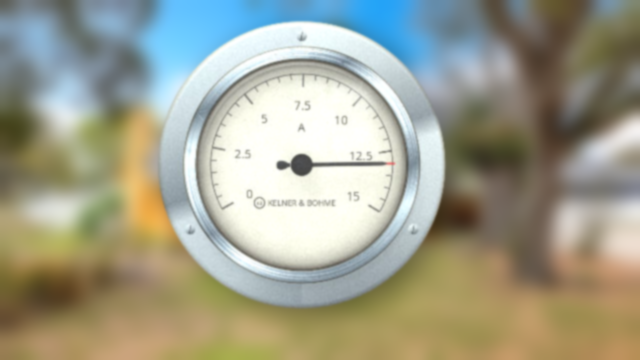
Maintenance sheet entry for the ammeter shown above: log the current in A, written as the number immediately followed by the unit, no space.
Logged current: 13A
